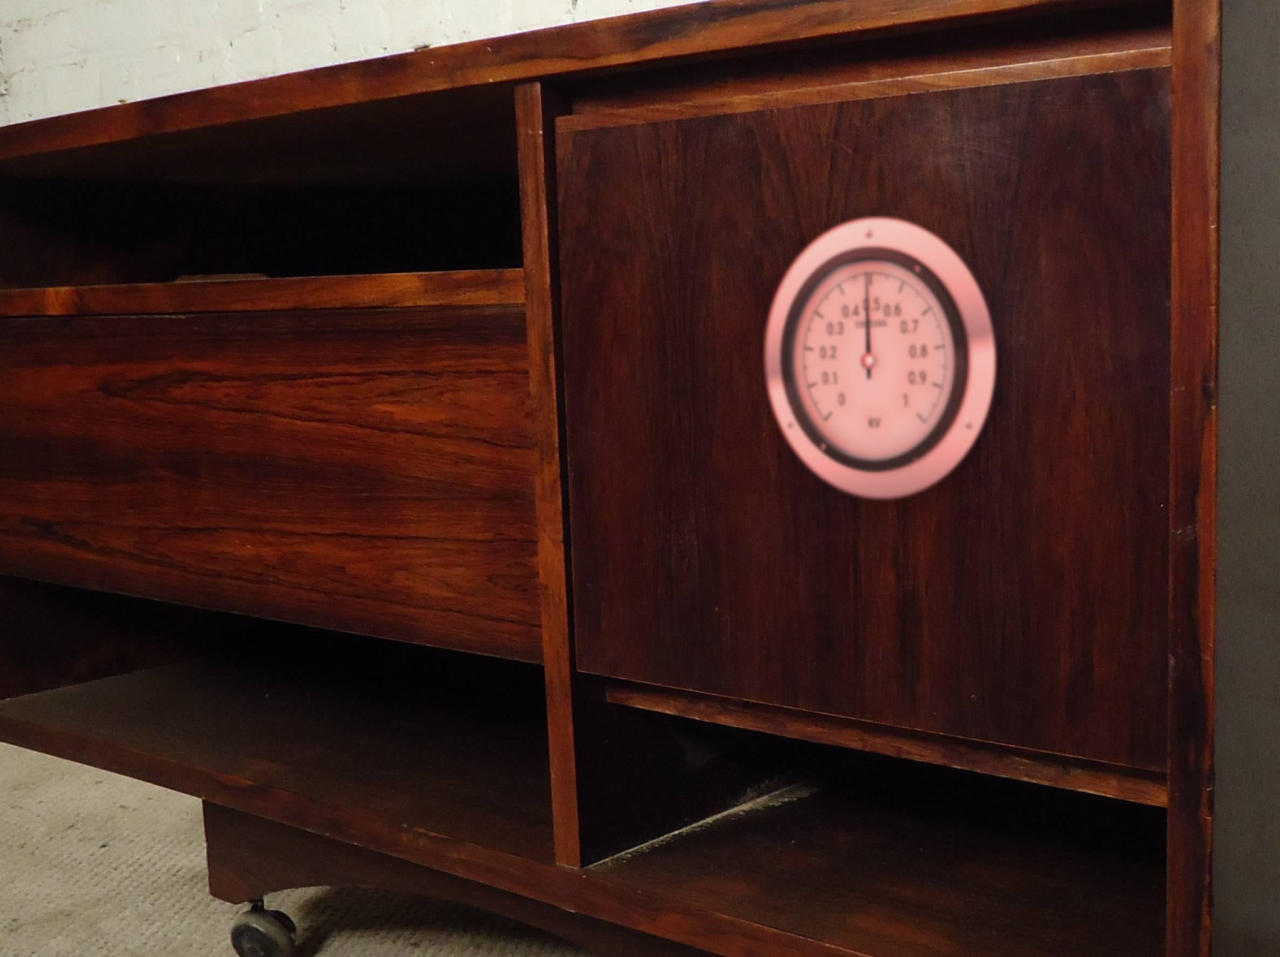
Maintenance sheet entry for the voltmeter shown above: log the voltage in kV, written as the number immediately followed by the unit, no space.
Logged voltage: 0.5kV
